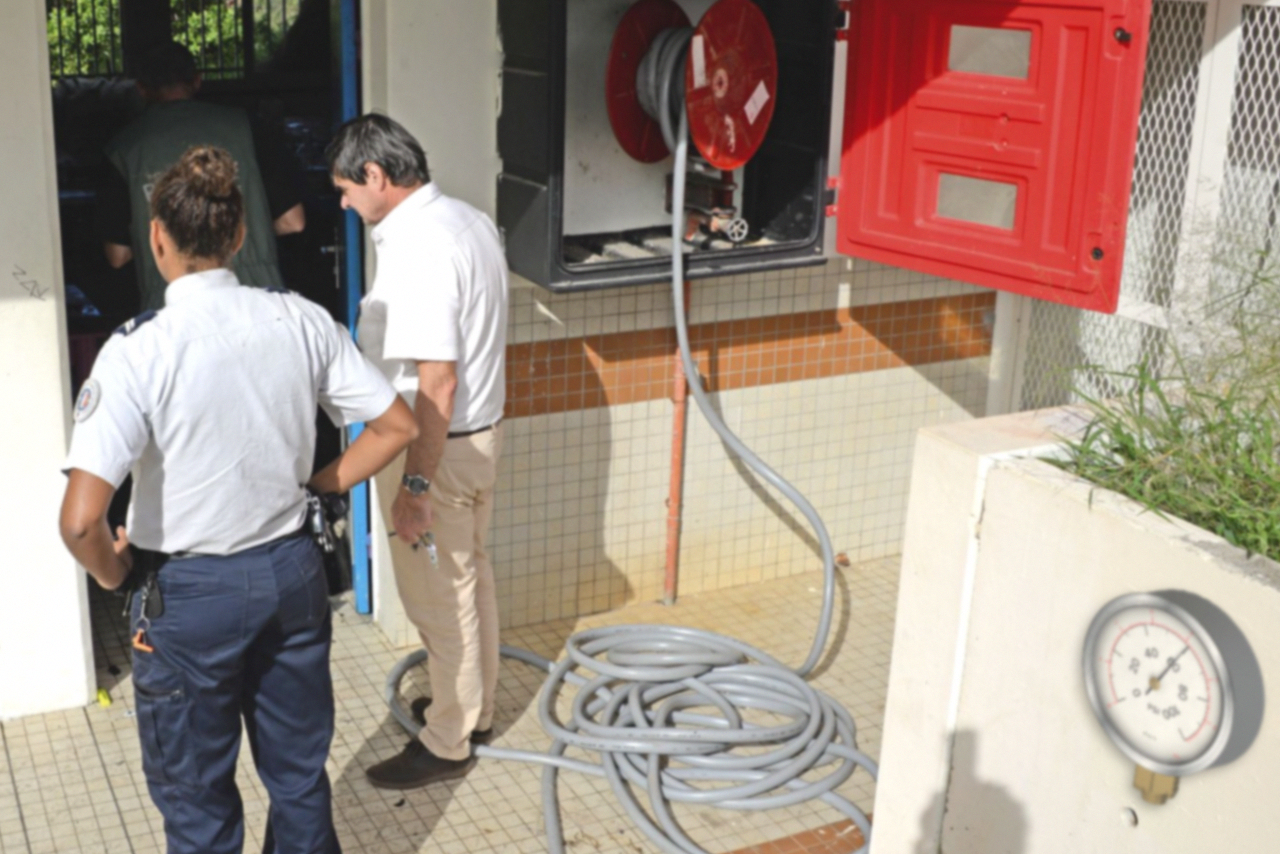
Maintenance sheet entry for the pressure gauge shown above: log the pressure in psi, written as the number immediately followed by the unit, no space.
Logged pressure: 60psi
